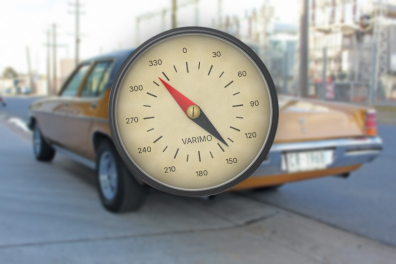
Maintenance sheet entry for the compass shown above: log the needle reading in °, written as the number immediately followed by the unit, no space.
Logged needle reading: 322.5°
